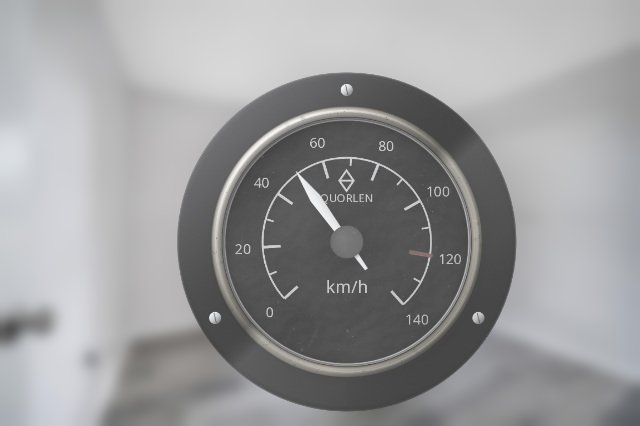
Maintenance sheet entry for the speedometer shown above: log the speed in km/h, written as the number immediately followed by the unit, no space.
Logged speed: 50km/h
